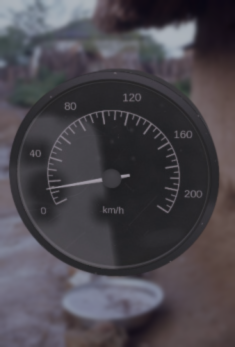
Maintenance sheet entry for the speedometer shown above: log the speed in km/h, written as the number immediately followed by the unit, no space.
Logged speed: 15km/h
